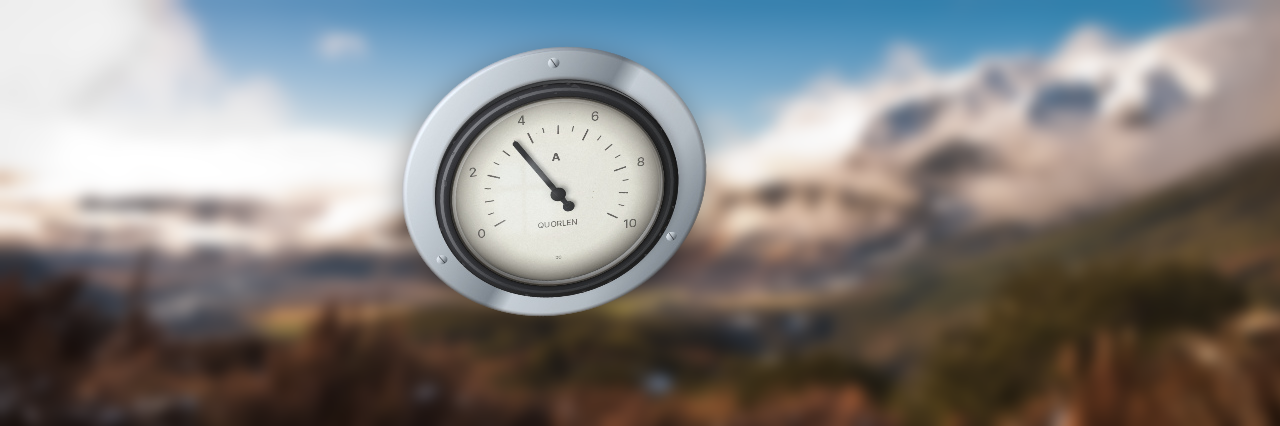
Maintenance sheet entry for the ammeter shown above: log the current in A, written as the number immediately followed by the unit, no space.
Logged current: 3.5A
